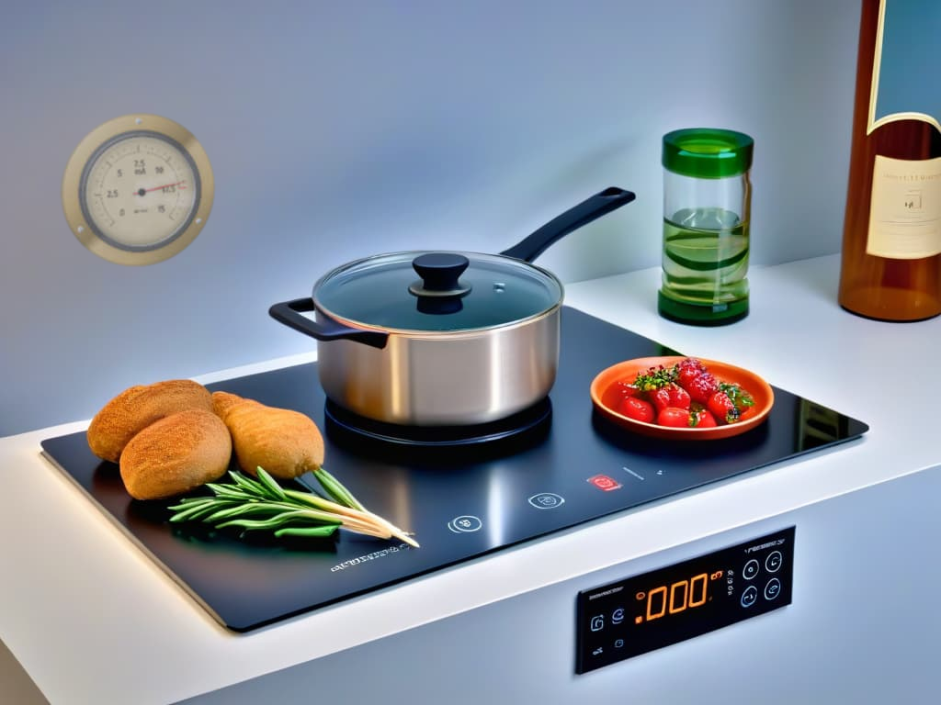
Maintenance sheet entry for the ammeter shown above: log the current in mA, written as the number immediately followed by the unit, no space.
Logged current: 12mA
